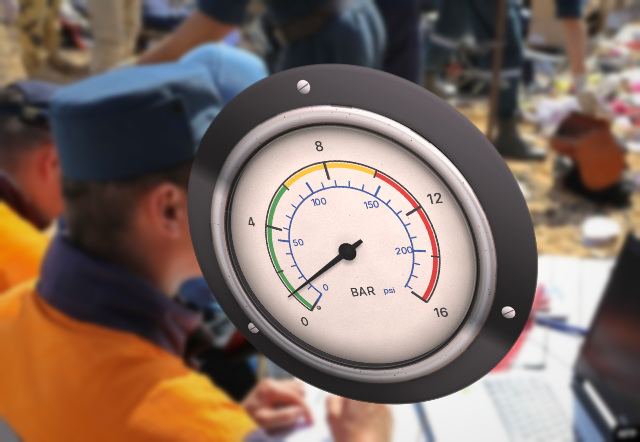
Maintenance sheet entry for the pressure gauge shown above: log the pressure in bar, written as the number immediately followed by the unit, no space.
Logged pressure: 1bar
